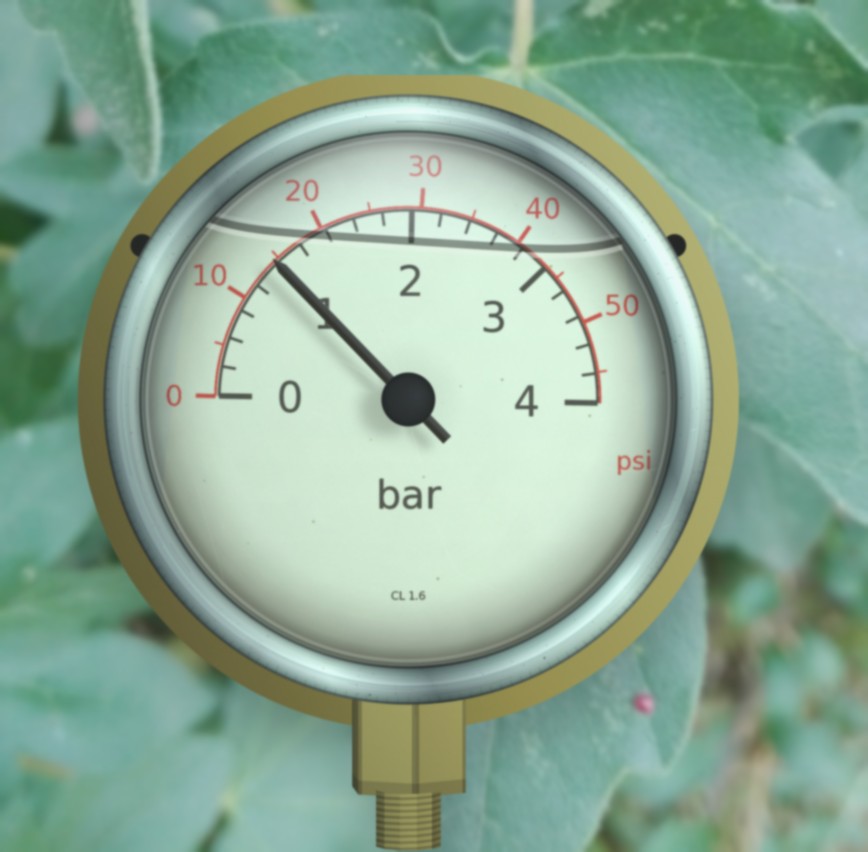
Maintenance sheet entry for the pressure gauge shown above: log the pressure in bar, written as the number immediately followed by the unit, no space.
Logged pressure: 1bar
